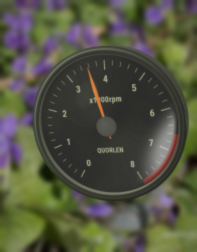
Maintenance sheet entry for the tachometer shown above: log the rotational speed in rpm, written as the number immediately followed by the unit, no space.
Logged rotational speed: 3600rpm
